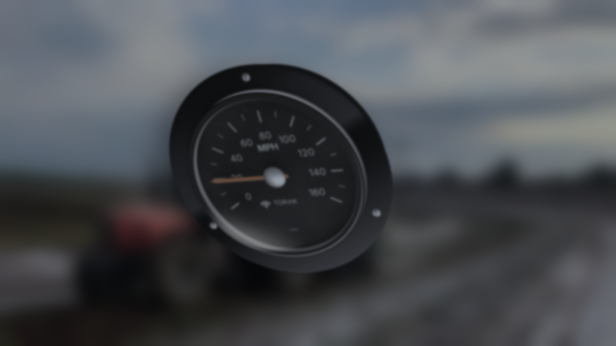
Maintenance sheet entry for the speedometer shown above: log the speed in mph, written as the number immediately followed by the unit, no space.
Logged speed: 20mph
